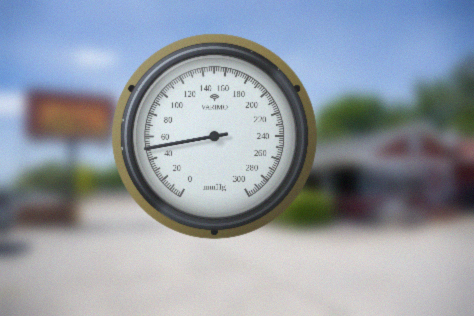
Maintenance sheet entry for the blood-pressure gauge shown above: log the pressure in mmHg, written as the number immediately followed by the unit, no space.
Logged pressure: 50mmHg
